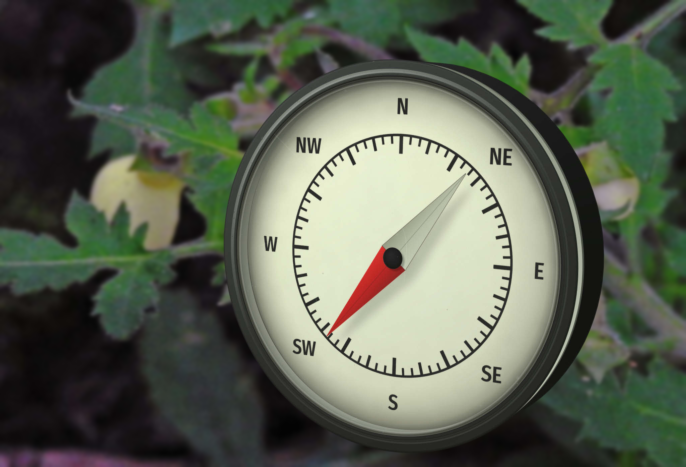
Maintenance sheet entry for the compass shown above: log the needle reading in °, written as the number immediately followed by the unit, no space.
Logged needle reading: 220°
